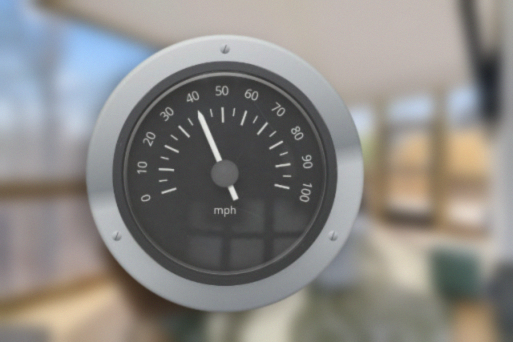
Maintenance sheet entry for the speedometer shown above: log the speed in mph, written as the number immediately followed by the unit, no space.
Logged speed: 40mph
